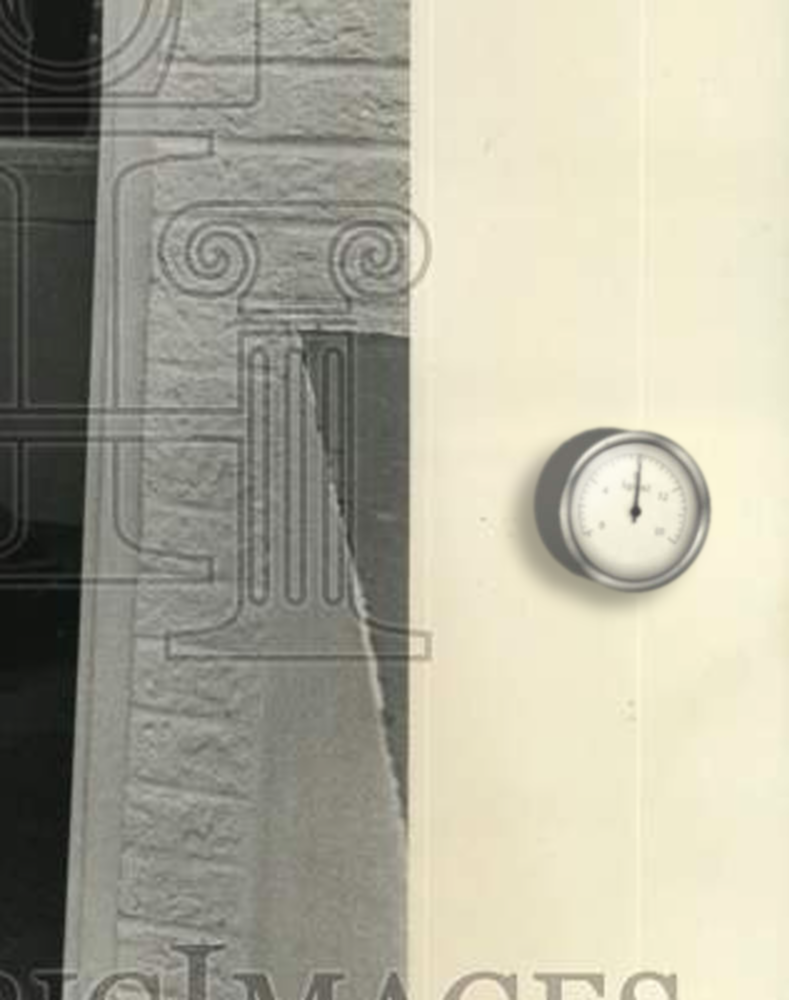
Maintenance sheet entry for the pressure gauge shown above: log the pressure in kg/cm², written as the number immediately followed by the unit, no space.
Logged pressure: 8kg/cm²
